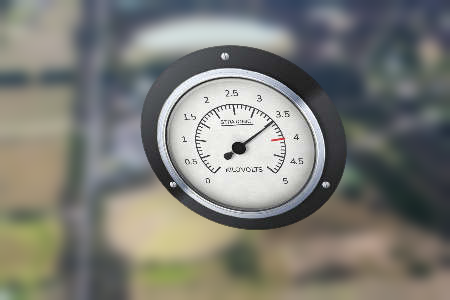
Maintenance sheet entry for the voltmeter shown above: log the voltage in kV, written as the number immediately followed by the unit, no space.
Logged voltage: 3.5kV
